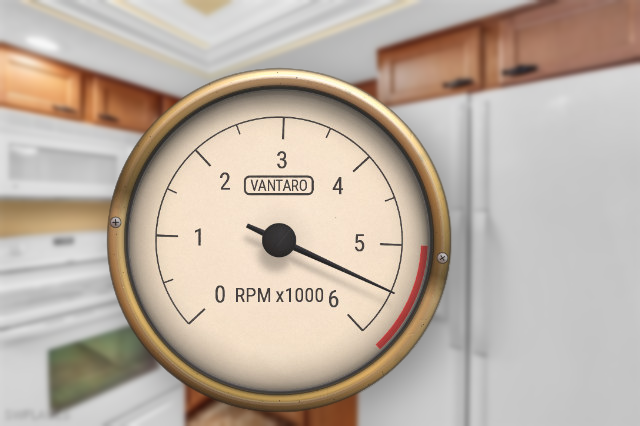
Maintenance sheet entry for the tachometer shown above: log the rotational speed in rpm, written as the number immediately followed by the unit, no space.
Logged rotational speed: 5500rpm
